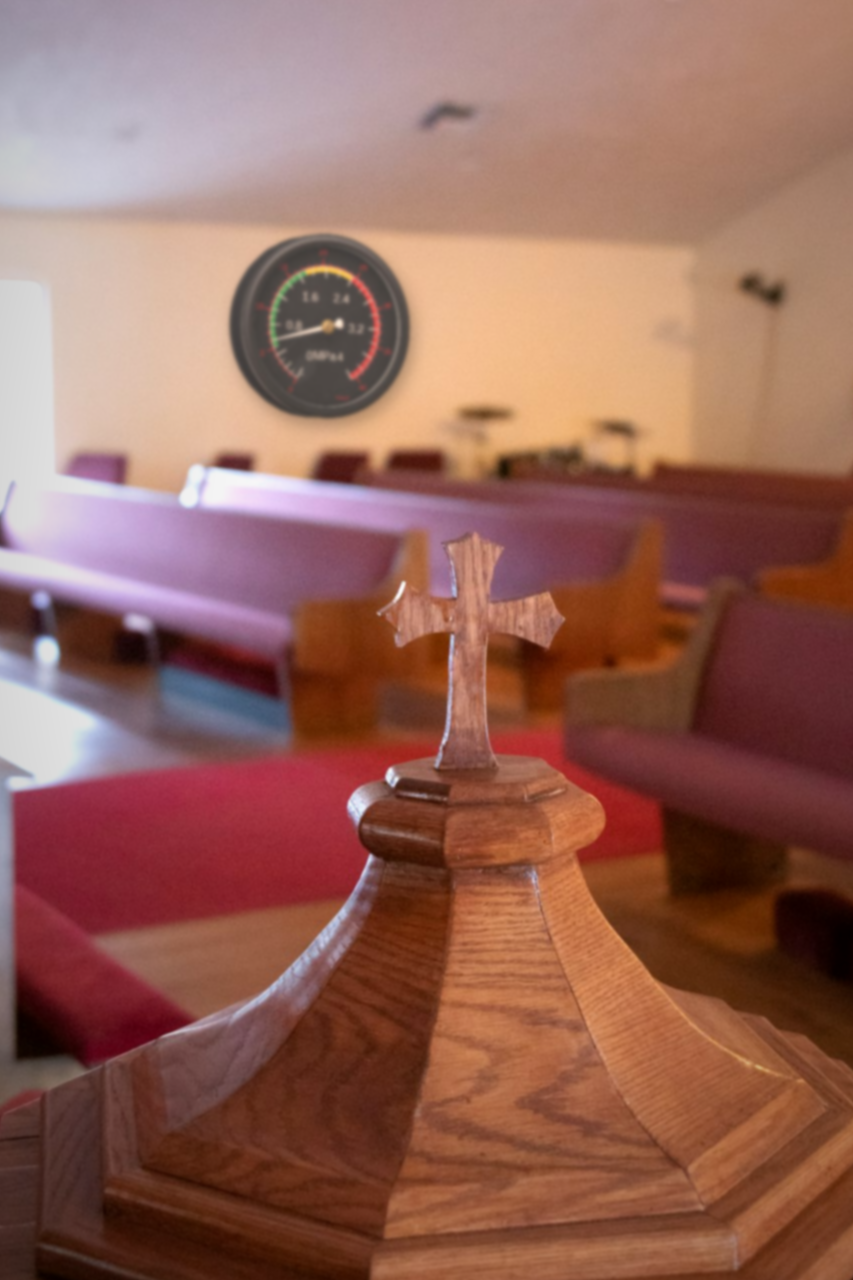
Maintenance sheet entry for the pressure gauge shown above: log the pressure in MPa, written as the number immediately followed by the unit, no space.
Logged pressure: 0.6MPa
